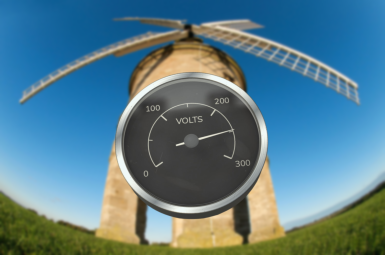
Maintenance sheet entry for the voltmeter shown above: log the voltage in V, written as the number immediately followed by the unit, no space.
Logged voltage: 250V
